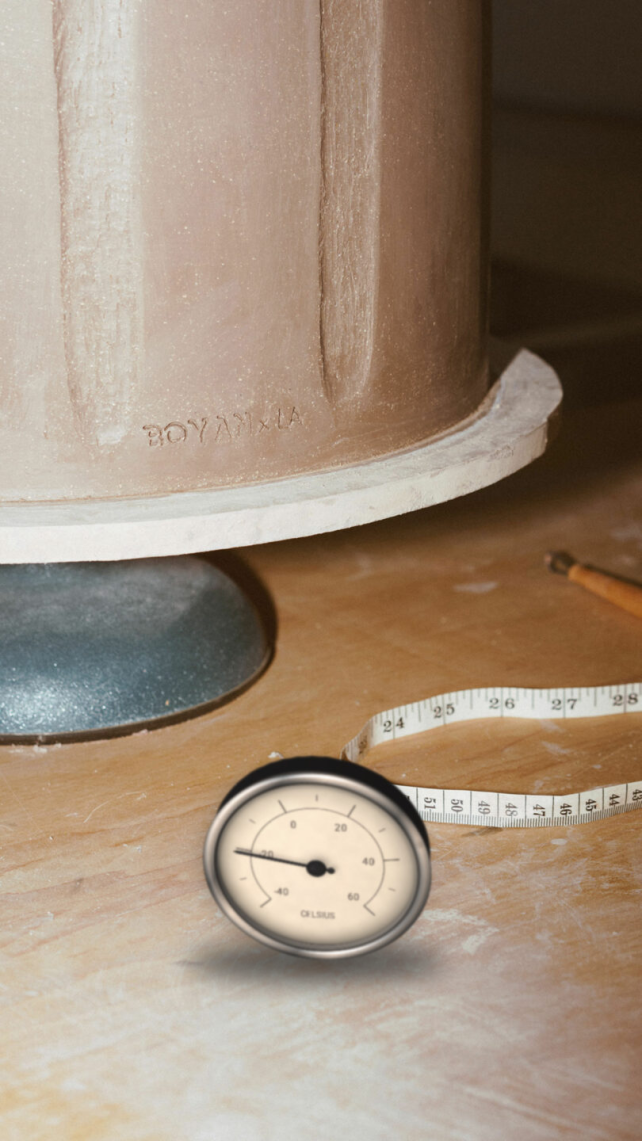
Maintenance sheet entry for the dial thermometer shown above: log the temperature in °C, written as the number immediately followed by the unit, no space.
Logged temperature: -20°C
